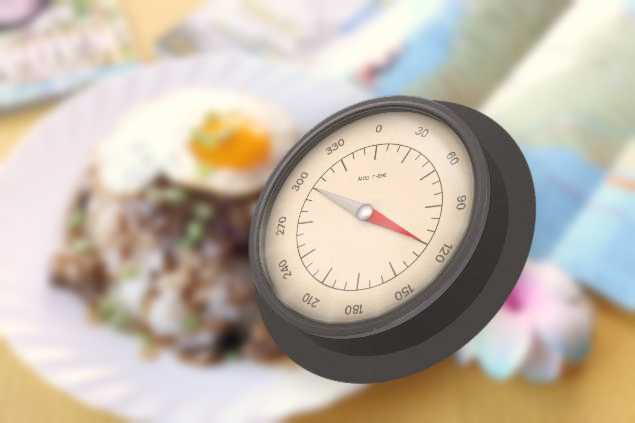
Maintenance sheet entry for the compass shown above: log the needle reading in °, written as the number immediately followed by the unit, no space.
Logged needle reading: 120°
